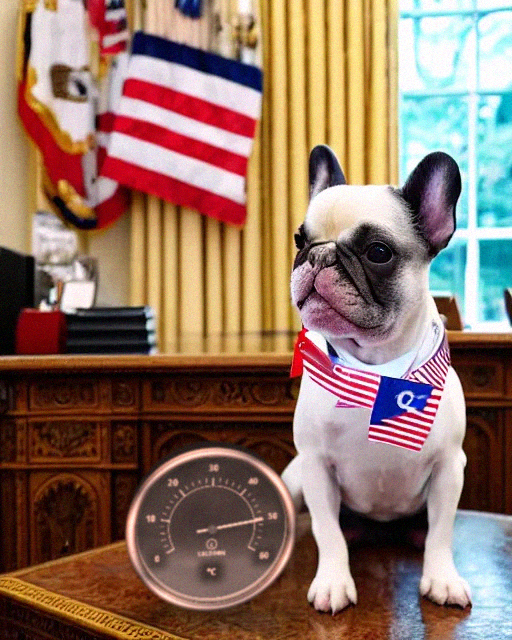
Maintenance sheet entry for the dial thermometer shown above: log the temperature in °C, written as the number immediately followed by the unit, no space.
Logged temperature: 50°C
